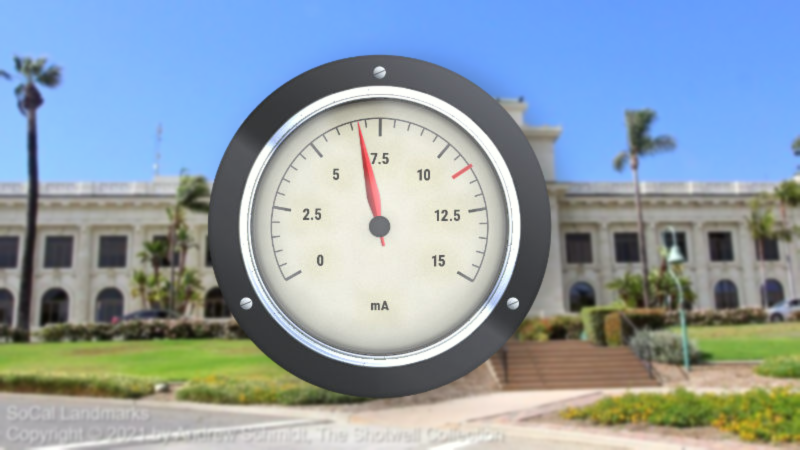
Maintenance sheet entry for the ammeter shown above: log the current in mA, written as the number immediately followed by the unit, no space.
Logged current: 6.75mA
